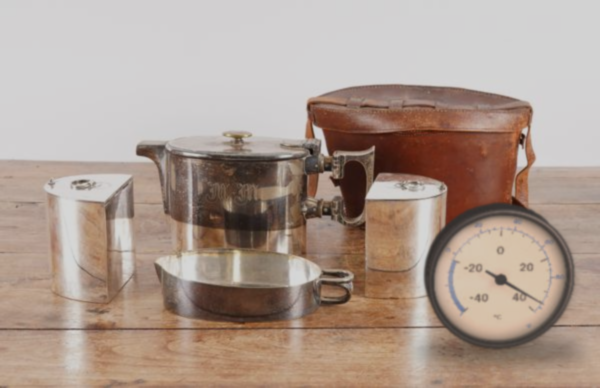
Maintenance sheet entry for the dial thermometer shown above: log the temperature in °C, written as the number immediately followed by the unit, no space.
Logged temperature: 36°C
